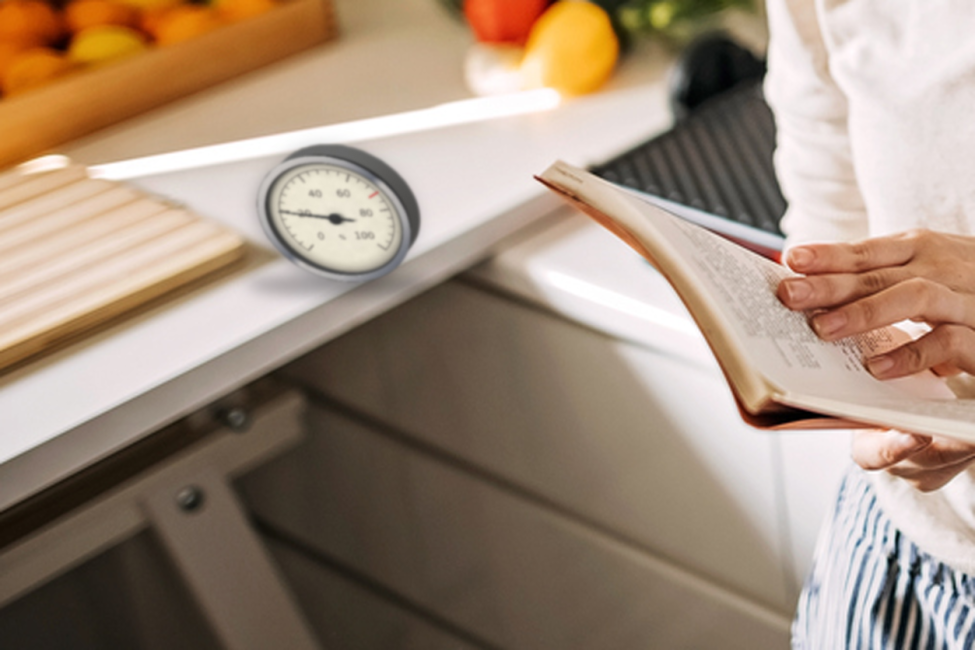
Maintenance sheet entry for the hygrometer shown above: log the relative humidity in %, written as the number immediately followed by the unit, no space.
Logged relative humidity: 20%
